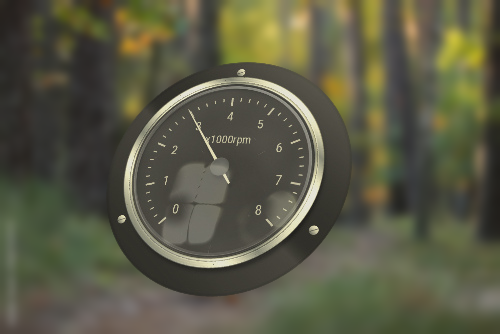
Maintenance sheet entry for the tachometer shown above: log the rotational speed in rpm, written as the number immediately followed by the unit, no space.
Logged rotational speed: 3000rpm
